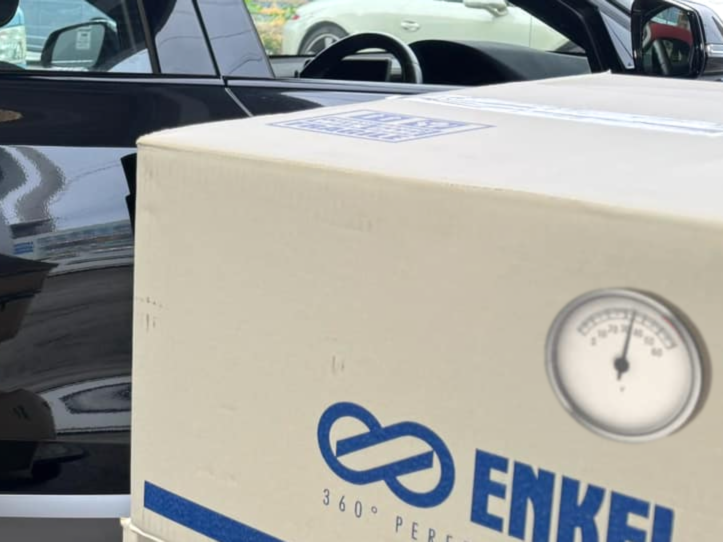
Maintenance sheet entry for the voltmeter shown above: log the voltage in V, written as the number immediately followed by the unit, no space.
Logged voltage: 35V
